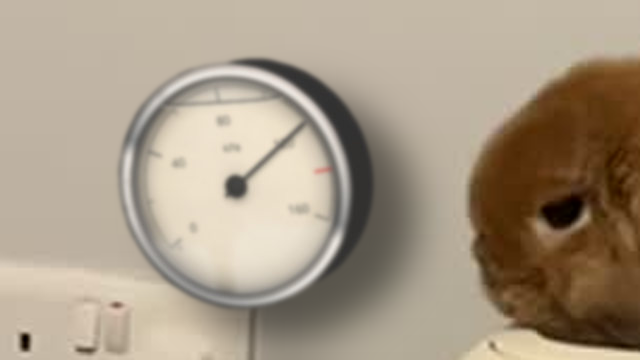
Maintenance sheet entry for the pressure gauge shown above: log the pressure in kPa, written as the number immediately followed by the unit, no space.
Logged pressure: 120kPa
